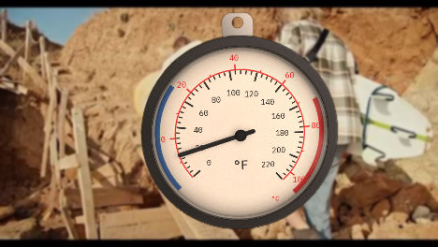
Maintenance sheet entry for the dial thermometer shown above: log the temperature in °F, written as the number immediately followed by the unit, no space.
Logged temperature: 20°F
